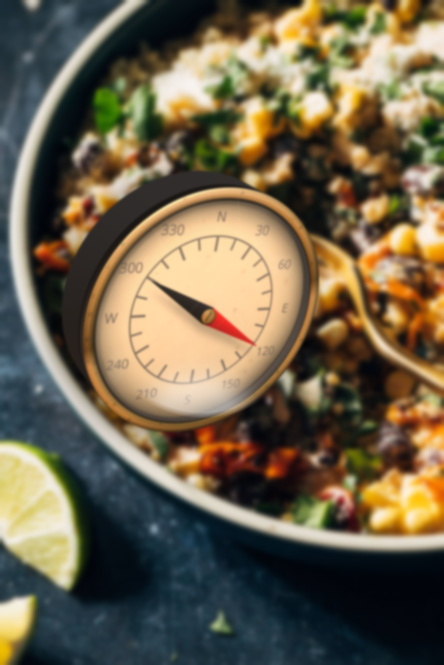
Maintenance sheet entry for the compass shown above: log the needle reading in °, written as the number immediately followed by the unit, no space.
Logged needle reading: 120°
